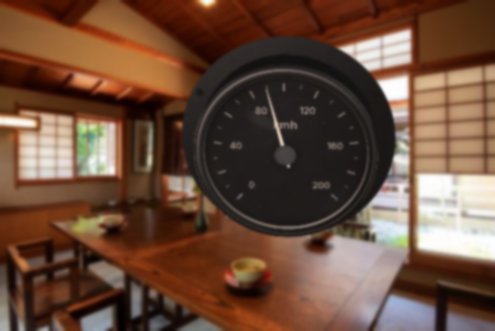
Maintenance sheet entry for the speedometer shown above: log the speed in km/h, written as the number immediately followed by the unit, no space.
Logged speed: 90km/h
